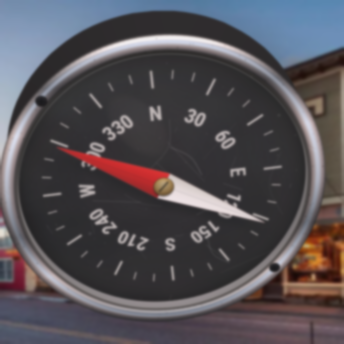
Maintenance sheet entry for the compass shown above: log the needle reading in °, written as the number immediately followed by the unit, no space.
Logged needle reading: 300°
